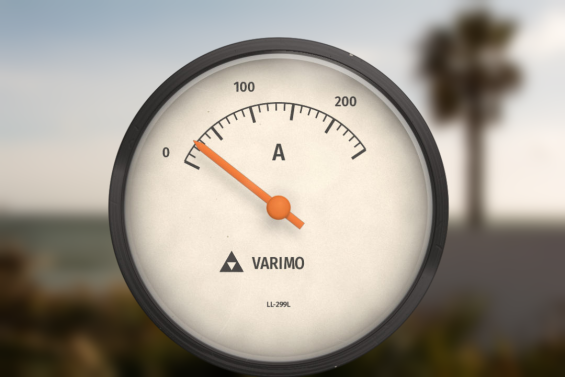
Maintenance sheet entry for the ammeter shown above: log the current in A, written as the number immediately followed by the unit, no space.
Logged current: 25A
